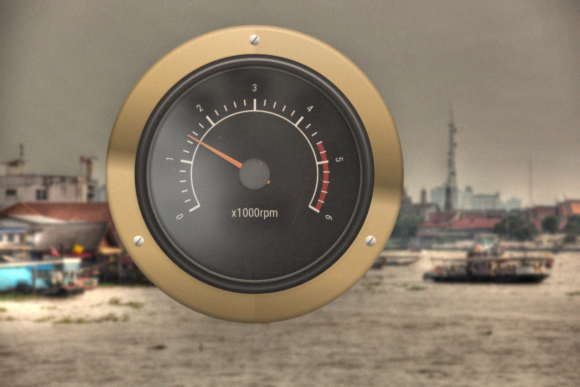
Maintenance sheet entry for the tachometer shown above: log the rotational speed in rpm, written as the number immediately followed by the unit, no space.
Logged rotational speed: 1500rpm
